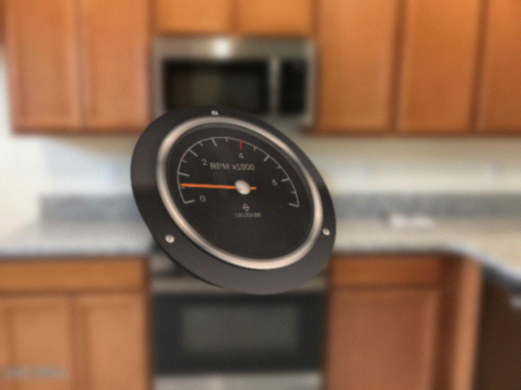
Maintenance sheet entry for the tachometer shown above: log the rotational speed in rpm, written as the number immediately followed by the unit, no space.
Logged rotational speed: 500rpm
